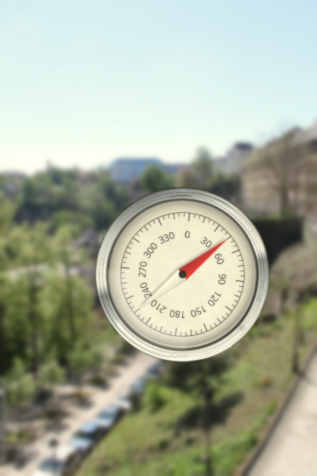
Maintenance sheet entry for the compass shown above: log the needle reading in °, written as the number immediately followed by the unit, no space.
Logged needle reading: 45°
